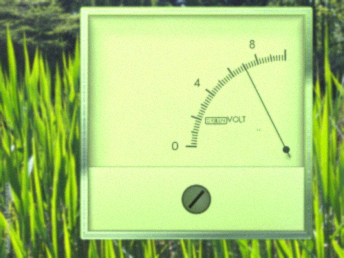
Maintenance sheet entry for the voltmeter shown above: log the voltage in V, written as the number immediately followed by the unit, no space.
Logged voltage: 7V
